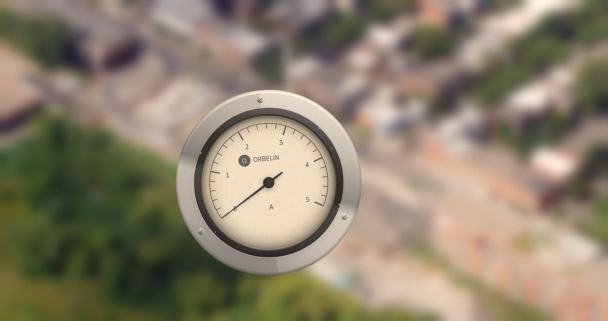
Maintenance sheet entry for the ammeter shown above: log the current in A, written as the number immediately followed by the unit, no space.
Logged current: 0A
